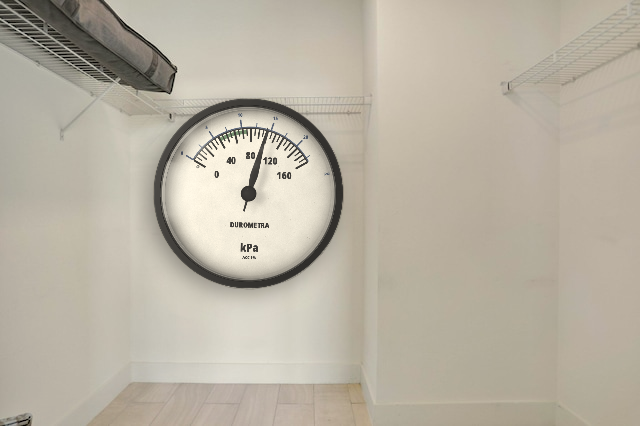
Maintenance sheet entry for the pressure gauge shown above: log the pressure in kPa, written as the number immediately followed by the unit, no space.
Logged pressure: 100kPa
